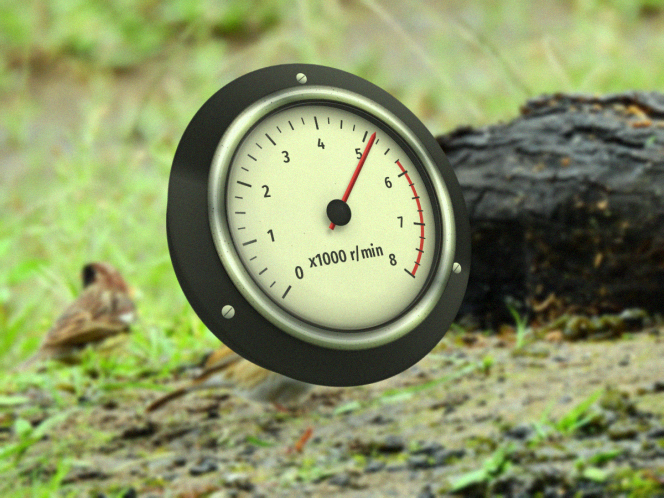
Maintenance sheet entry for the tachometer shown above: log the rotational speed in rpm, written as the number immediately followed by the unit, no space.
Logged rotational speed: 5125rpm
